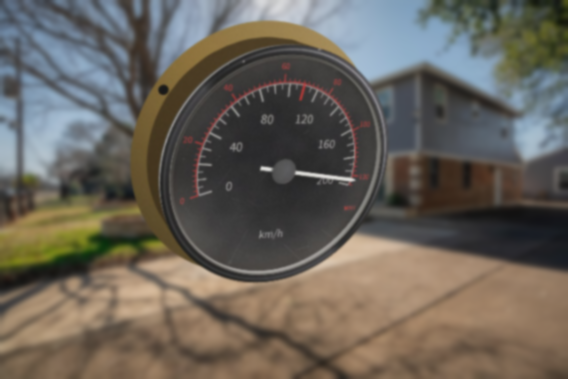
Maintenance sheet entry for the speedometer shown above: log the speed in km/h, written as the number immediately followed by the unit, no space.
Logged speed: 195km/h
